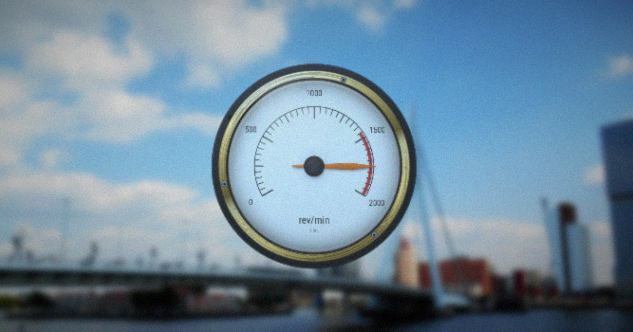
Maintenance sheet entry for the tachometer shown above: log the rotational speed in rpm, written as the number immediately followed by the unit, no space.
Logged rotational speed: 1750rpm
